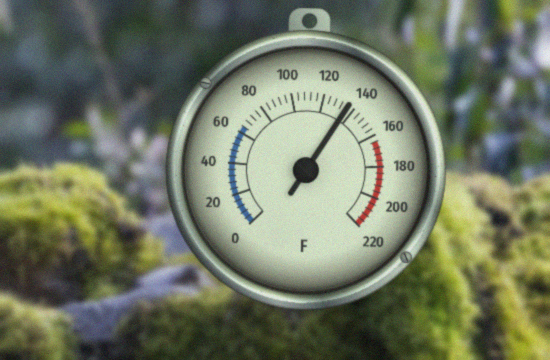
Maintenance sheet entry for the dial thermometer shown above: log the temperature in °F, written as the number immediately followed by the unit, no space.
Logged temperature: 136°F
